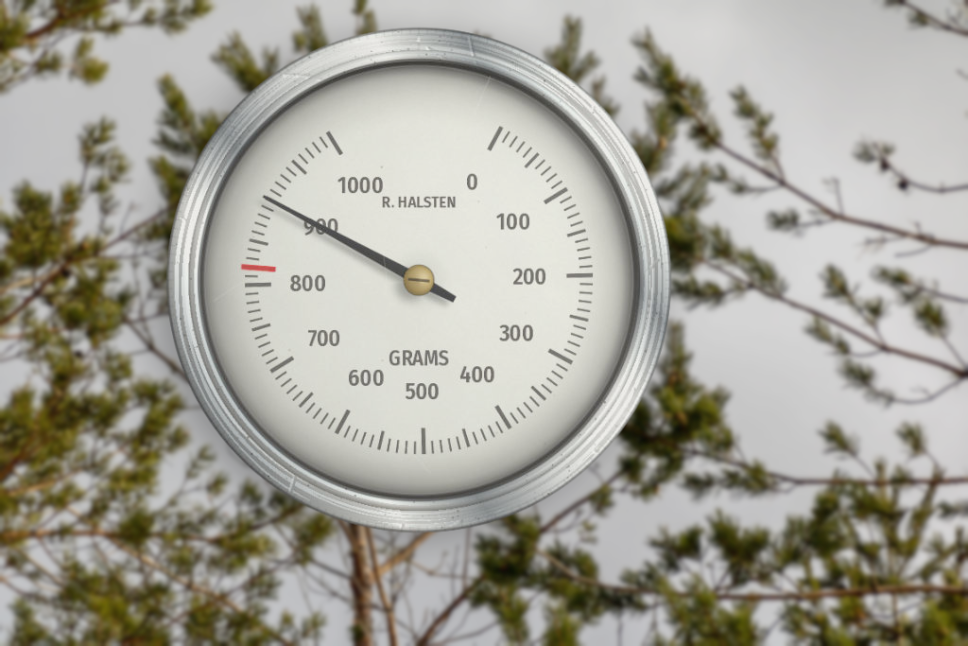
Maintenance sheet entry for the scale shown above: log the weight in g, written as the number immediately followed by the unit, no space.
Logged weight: 900g
